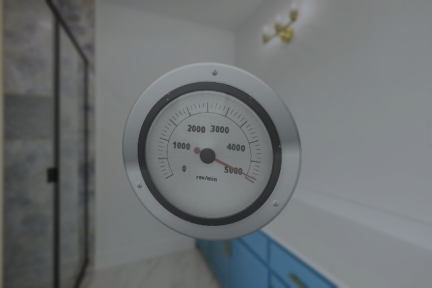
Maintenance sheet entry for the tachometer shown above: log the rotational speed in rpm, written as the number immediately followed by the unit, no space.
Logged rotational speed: 4900rpm
